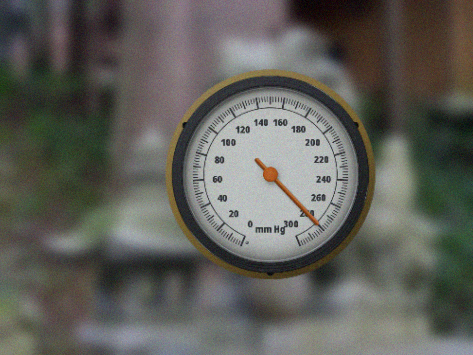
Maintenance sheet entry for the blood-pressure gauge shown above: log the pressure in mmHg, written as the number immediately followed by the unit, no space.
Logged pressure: 280mmHg
